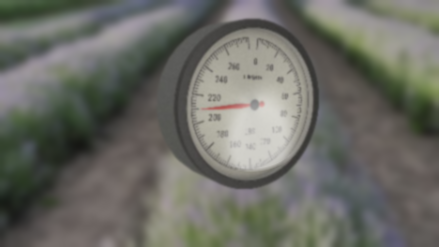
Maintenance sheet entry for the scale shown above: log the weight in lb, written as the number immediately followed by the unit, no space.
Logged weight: 210lb
